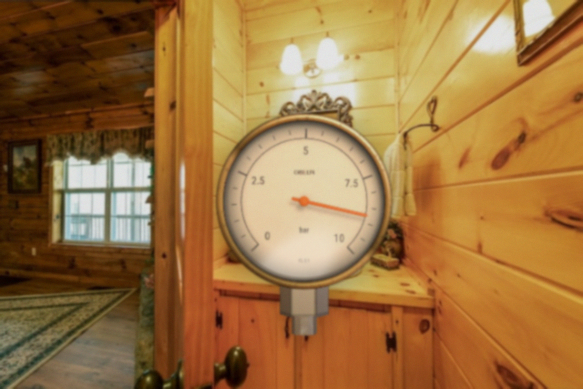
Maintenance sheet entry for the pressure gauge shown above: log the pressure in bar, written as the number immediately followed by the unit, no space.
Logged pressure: 8.75bar
